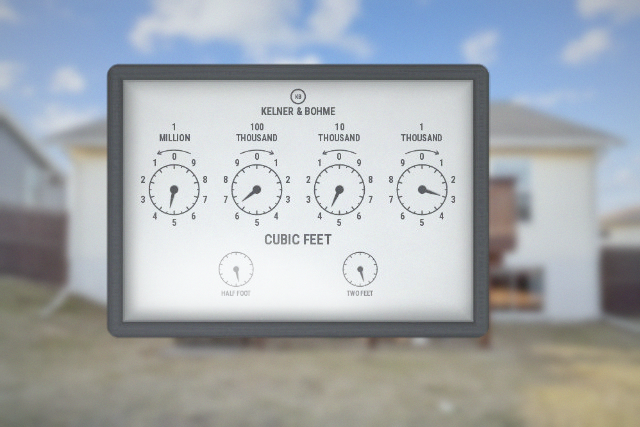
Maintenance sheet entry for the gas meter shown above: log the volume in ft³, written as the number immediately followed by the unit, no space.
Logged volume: 464300ft³
